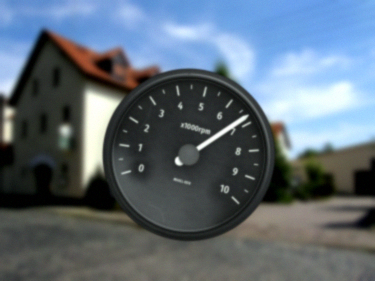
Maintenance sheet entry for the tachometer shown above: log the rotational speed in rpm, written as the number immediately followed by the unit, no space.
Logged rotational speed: 6750rpm
